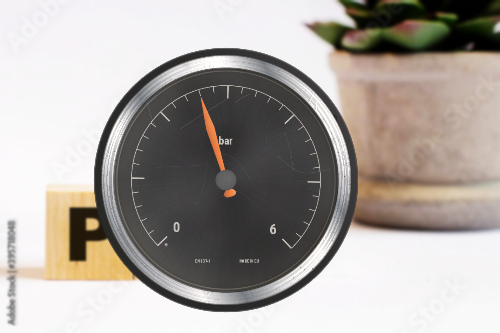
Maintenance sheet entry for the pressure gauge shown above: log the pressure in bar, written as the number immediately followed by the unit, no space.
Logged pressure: 2.6bar
